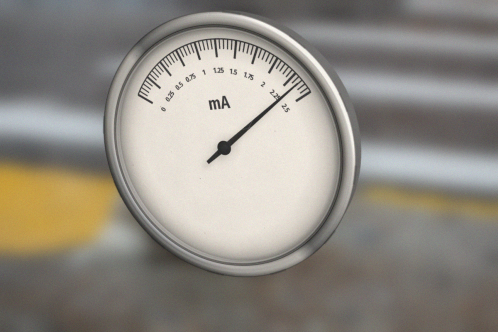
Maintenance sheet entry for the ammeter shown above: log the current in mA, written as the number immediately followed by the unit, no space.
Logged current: 2.35mA
